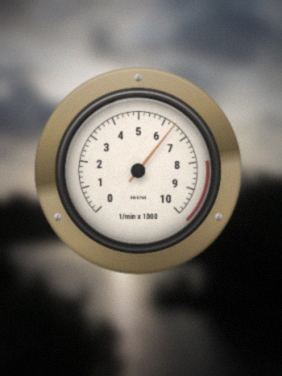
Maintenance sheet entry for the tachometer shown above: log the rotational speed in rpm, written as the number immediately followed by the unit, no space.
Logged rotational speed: 6400rpm
